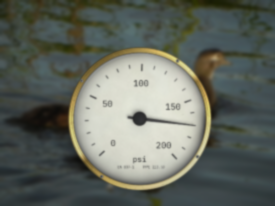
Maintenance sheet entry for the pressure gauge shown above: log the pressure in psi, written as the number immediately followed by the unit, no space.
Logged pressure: 170psi
